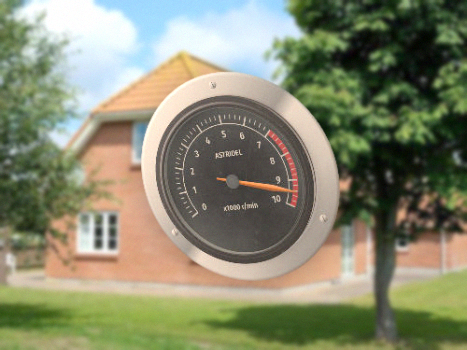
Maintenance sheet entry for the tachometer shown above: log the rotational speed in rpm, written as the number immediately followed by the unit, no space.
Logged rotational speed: 9400rpm
